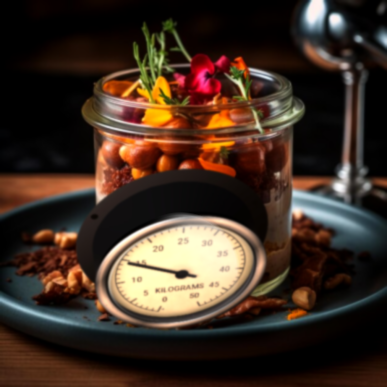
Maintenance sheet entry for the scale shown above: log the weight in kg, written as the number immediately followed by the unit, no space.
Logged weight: 15kg
